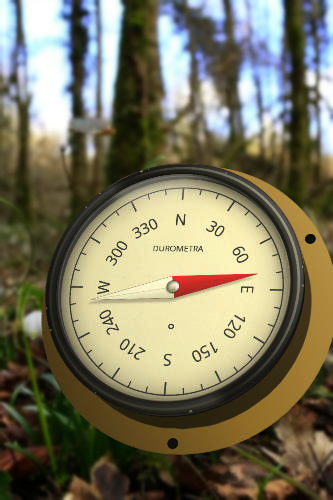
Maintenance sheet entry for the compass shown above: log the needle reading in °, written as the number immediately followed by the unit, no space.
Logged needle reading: 80°
